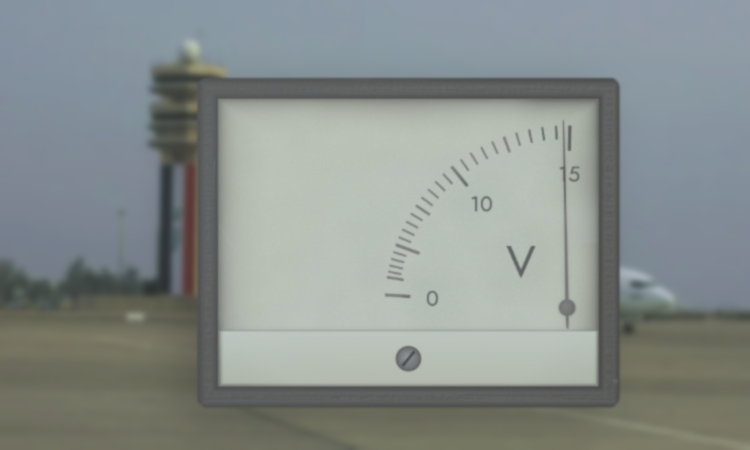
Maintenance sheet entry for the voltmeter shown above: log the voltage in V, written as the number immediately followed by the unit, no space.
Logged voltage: 14.75V
